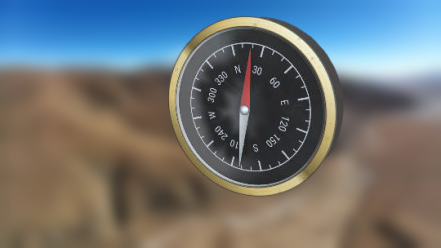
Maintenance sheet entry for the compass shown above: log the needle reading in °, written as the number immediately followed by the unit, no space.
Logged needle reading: 20°
